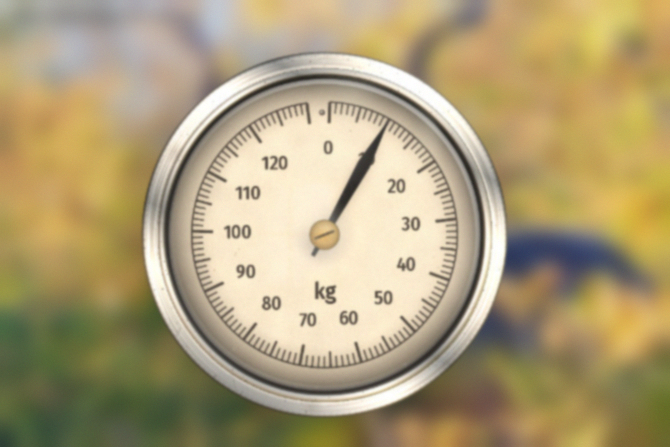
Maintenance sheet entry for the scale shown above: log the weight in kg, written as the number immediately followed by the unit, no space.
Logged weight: 10kg
